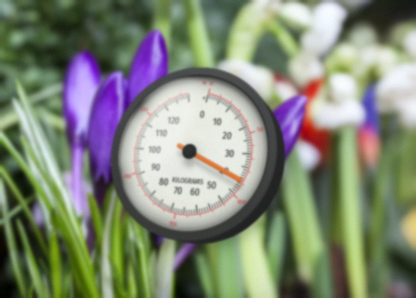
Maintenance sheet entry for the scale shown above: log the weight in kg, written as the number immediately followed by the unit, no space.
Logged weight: 40kg
